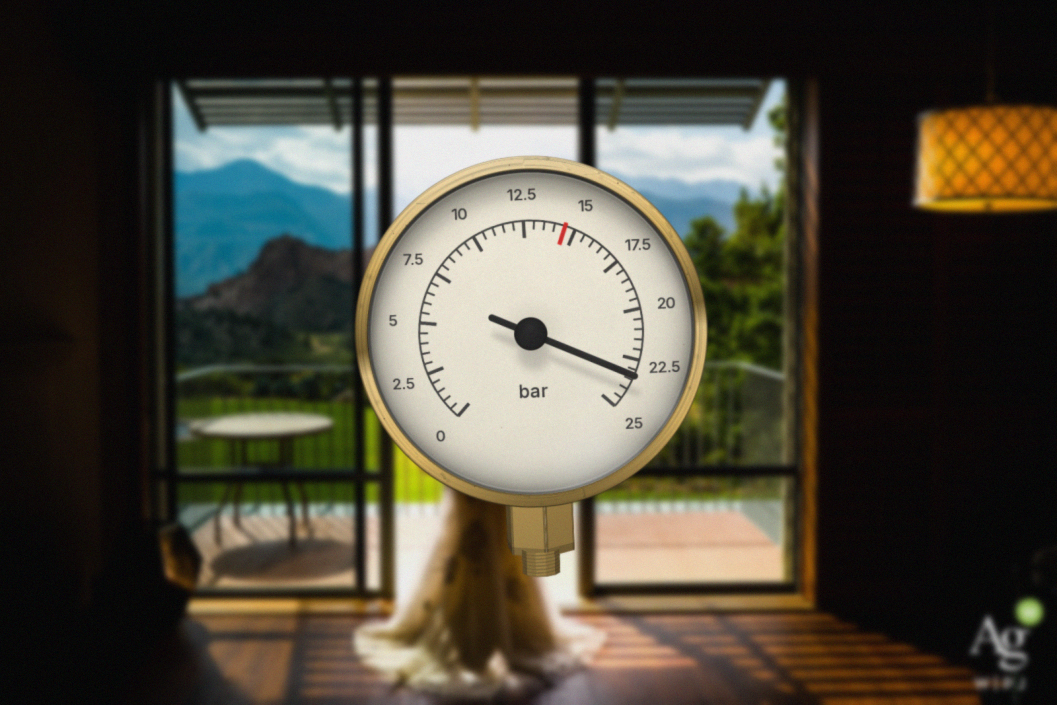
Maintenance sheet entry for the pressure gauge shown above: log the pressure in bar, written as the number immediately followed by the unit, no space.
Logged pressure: 23.25bar
